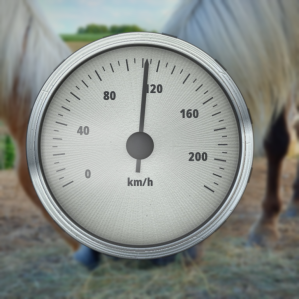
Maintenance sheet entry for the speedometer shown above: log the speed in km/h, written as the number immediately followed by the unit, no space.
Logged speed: 112.5km/h
